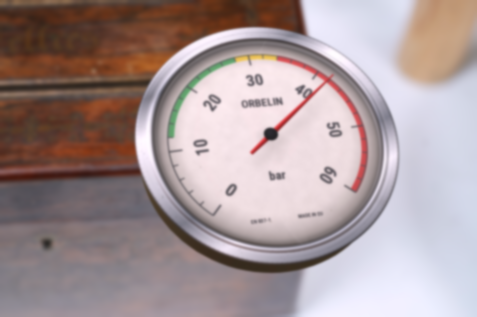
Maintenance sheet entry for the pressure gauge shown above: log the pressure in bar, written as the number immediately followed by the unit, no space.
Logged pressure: 42bar
